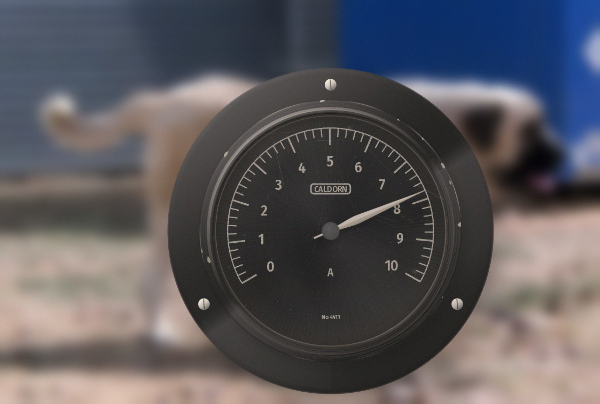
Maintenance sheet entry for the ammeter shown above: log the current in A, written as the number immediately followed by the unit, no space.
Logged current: 7.8A
